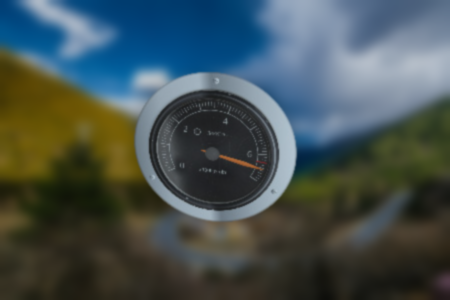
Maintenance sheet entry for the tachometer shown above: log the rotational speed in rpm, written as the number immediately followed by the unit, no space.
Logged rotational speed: 6500rpm
